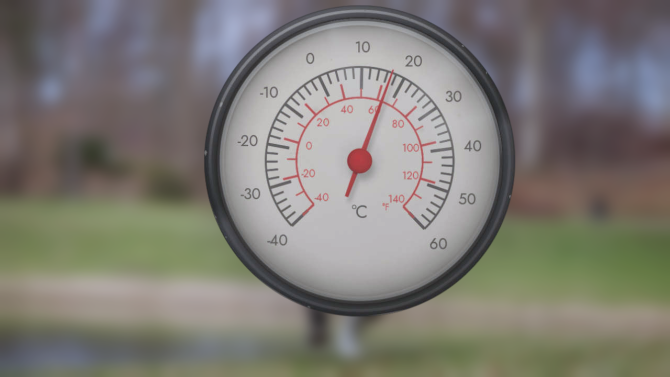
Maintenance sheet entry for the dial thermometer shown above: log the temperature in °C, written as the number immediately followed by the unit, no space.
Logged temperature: 17°C
